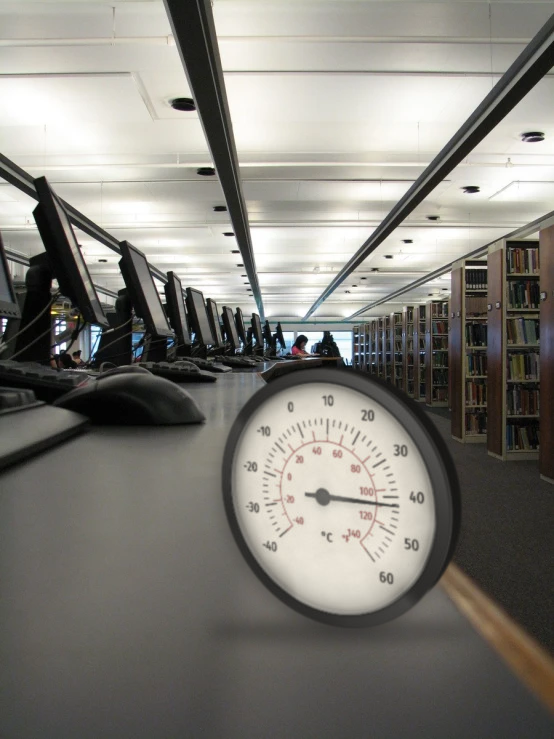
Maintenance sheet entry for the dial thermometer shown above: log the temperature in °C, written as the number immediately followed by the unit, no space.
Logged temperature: 42°C
